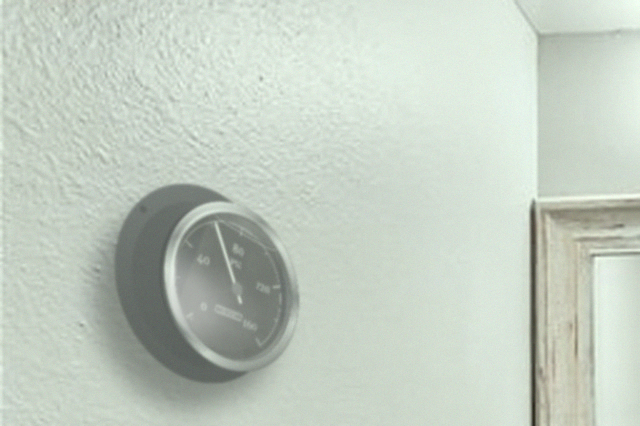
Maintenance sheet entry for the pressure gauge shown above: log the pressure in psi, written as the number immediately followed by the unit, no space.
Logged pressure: 60psi
